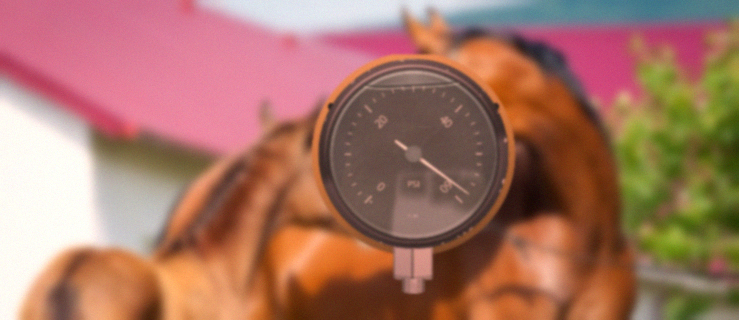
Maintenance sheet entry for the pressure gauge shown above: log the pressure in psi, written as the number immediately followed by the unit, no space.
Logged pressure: 58psi
